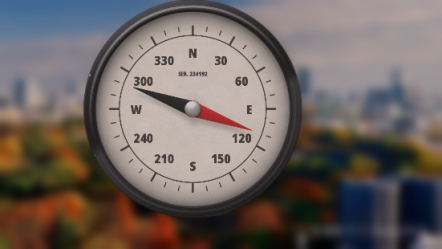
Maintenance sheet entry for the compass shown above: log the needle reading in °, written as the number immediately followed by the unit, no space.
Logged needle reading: 110°
